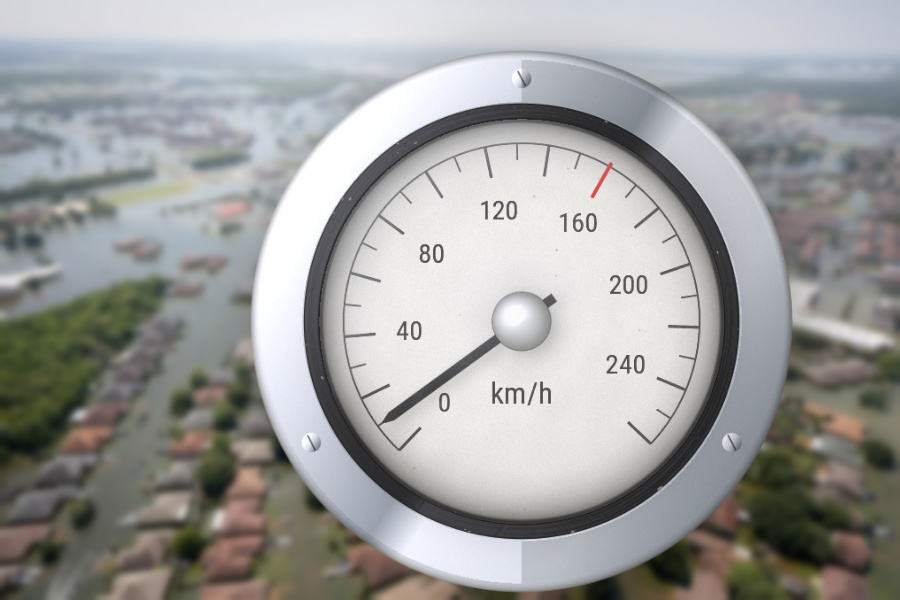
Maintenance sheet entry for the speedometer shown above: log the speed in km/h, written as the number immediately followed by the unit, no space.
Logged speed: 10km/h
